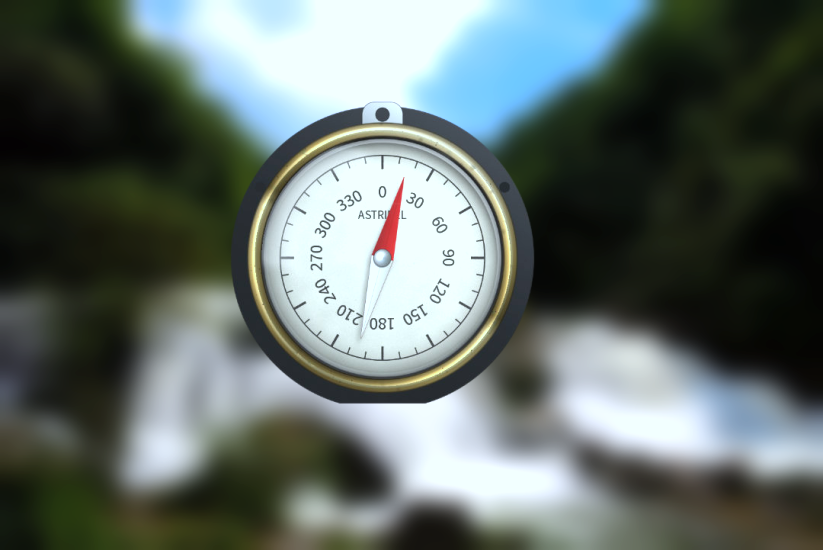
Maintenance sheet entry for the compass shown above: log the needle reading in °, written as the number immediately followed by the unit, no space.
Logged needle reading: 15°
